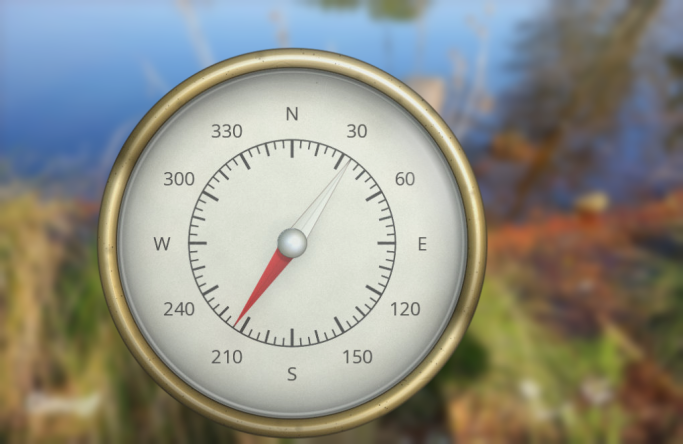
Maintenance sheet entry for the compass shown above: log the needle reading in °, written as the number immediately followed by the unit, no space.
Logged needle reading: 215°
